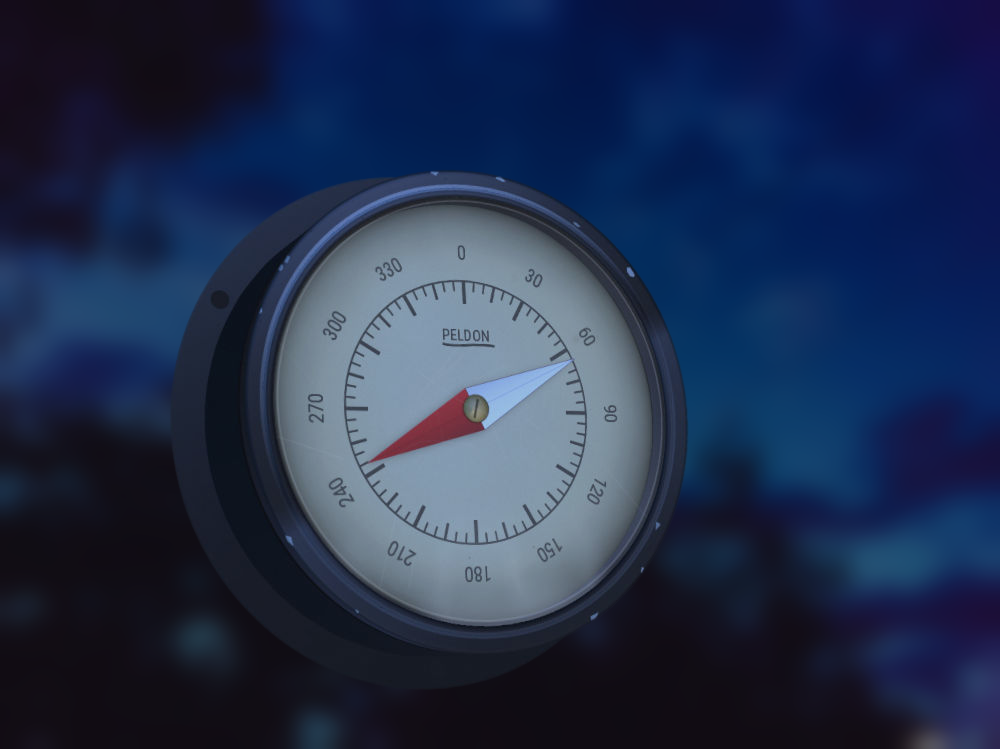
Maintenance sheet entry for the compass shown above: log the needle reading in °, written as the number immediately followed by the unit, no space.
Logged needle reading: 245°
